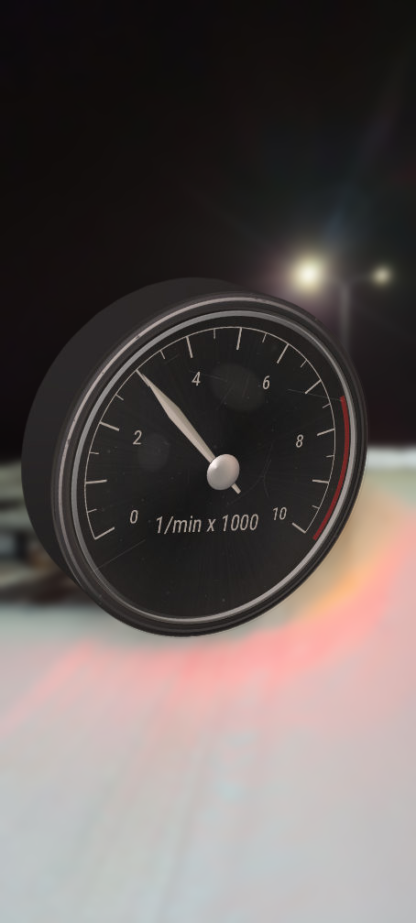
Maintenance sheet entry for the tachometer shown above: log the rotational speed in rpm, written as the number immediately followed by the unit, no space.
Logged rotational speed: 3000rpm
